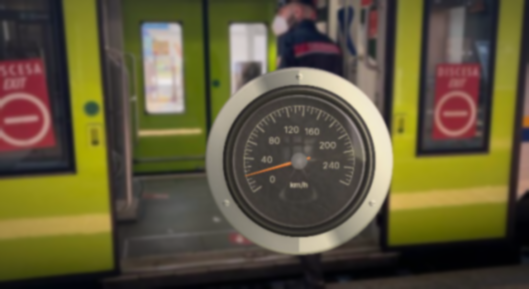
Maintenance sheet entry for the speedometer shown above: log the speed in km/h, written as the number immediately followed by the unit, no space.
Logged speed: 20km/h
